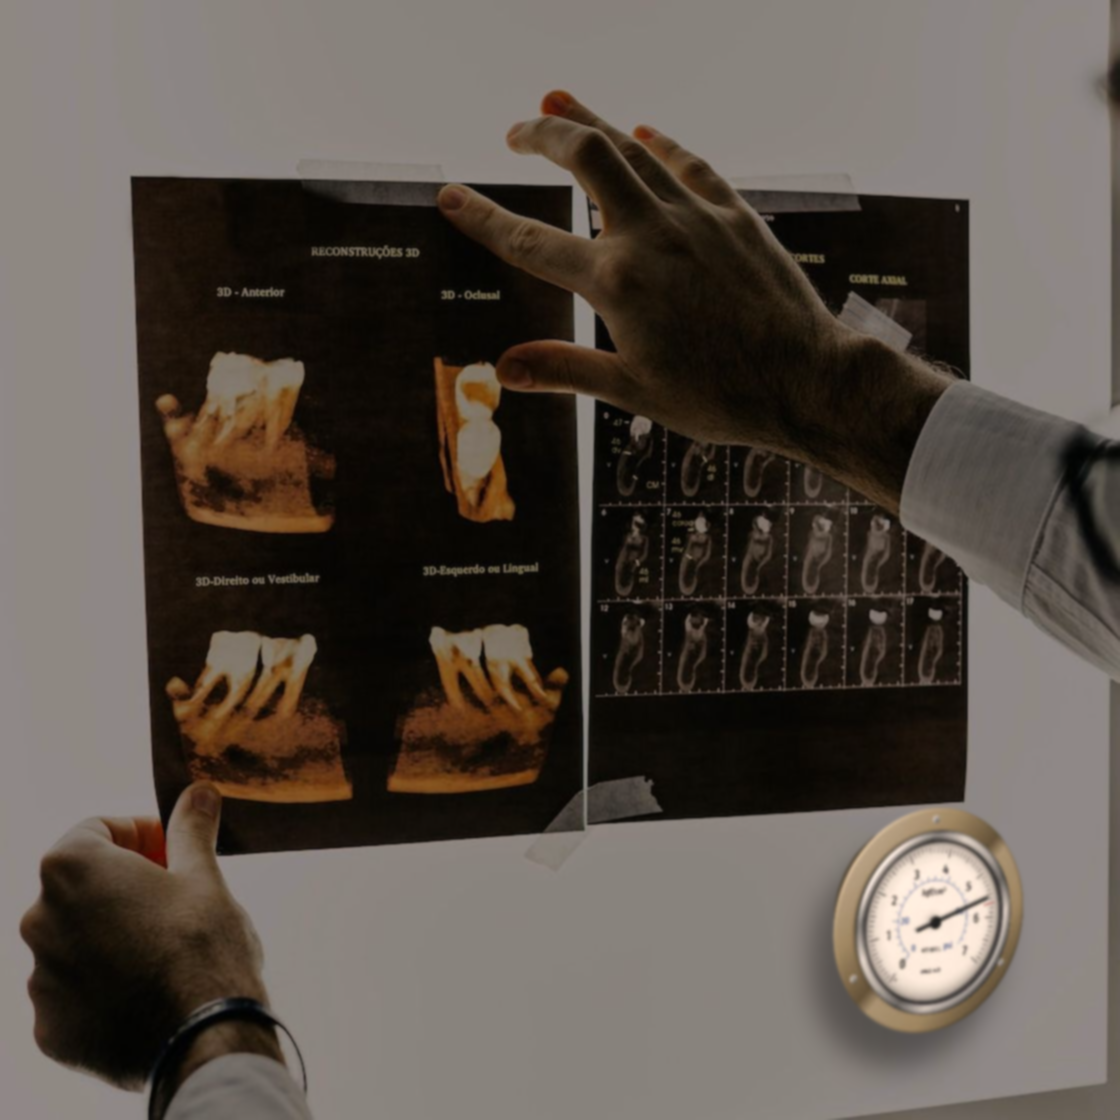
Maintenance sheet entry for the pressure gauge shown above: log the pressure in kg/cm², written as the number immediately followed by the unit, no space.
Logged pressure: 5.5kg/cm²
